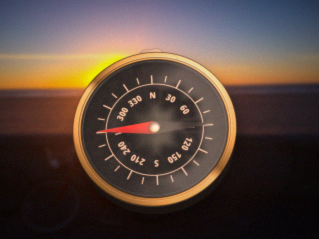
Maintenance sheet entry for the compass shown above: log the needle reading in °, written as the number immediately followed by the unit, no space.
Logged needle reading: 270°
